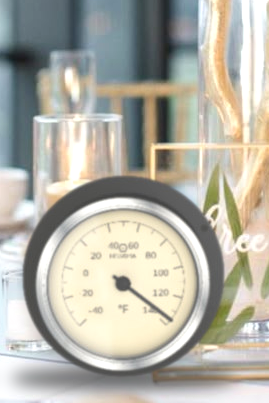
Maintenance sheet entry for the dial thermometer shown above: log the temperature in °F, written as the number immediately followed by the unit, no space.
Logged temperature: 135°F
